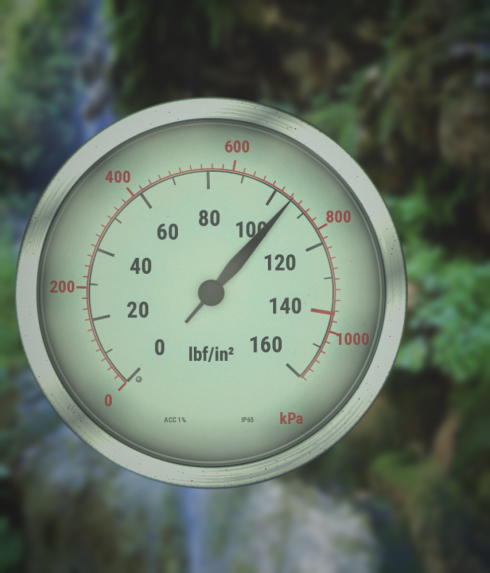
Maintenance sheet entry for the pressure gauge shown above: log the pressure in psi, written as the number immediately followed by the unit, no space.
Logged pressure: 105psi
